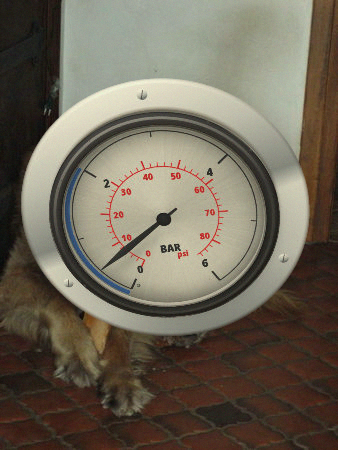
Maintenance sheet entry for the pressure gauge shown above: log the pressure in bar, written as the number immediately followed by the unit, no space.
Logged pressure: 0.5bar
